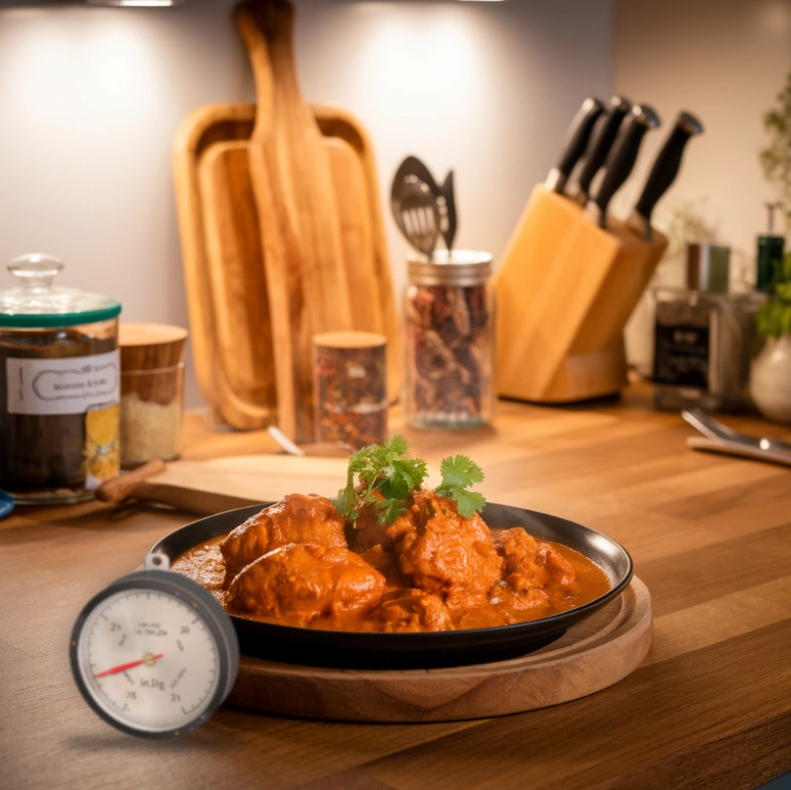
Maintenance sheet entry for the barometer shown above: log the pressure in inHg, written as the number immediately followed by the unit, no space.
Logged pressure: 28.4inHg
